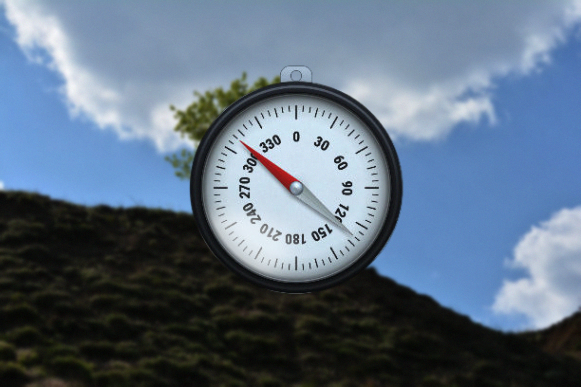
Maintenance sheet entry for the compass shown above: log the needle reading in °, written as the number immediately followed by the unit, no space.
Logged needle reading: 310°
